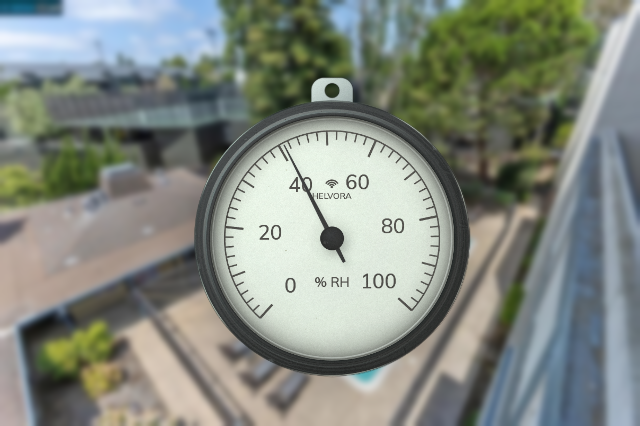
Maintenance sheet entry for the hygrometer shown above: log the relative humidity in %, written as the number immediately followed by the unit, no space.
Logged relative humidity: 41%
